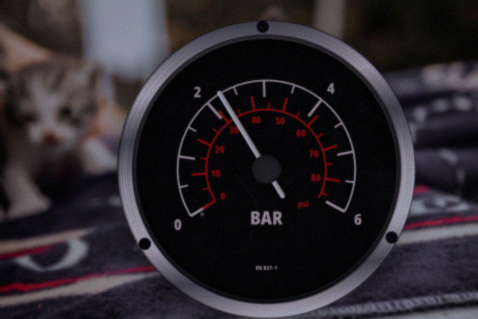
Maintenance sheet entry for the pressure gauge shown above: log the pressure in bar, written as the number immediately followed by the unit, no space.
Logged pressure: 2.25bar
